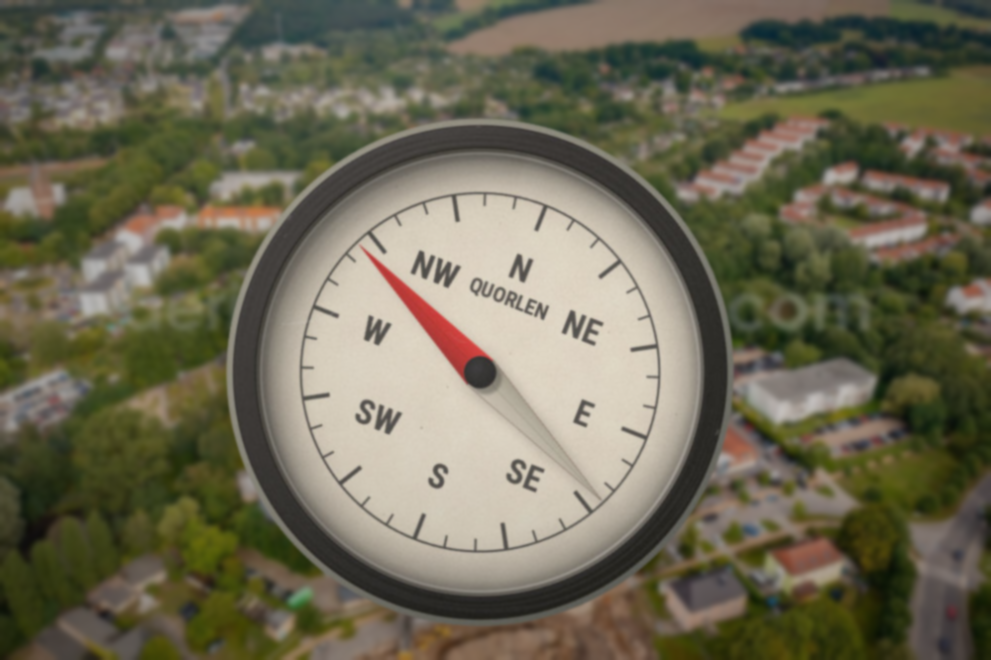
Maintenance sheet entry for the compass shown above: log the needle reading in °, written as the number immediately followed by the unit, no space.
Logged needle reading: 295°
